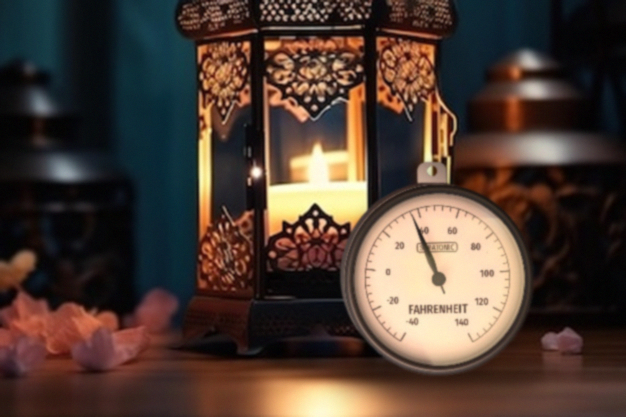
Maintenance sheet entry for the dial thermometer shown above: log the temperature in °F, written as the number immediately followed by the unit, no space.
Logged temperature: 36°F
